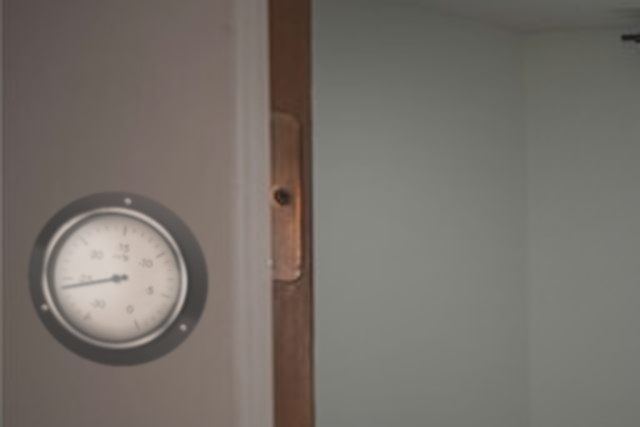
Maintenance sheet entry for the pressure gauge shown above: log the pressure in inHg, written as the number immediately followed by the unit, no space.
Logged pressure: -26inHg
